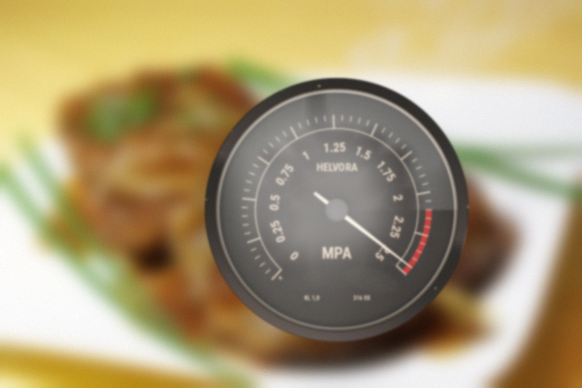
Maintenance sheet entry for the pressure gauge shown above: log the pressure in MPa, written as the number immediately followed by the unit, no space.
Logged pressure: 2.45MPa
